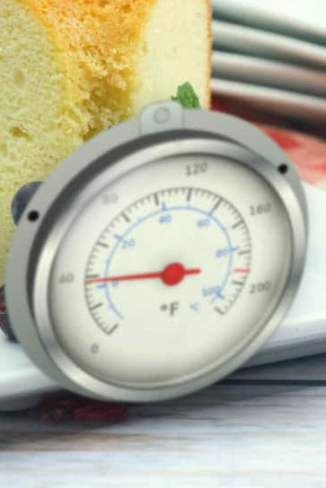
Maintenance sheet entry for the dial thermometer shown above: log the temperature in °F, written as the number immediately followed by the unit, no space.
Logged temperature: 40°F
